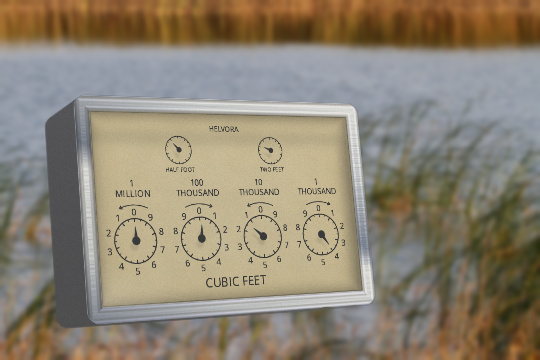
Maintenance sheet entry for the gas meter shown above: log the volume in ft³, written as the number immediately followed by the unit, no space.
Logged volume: 1400ft³
